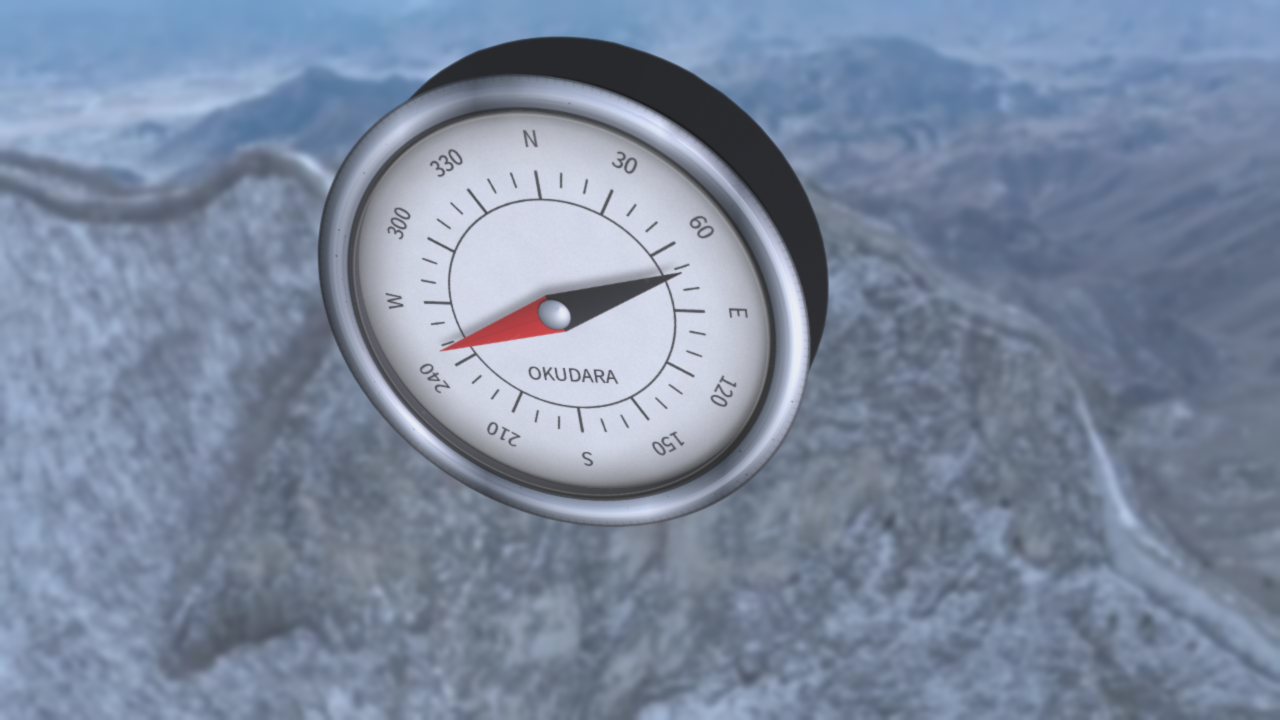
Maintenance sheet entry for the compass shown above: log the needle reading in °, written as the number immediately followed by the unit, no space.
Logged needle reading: 250°
